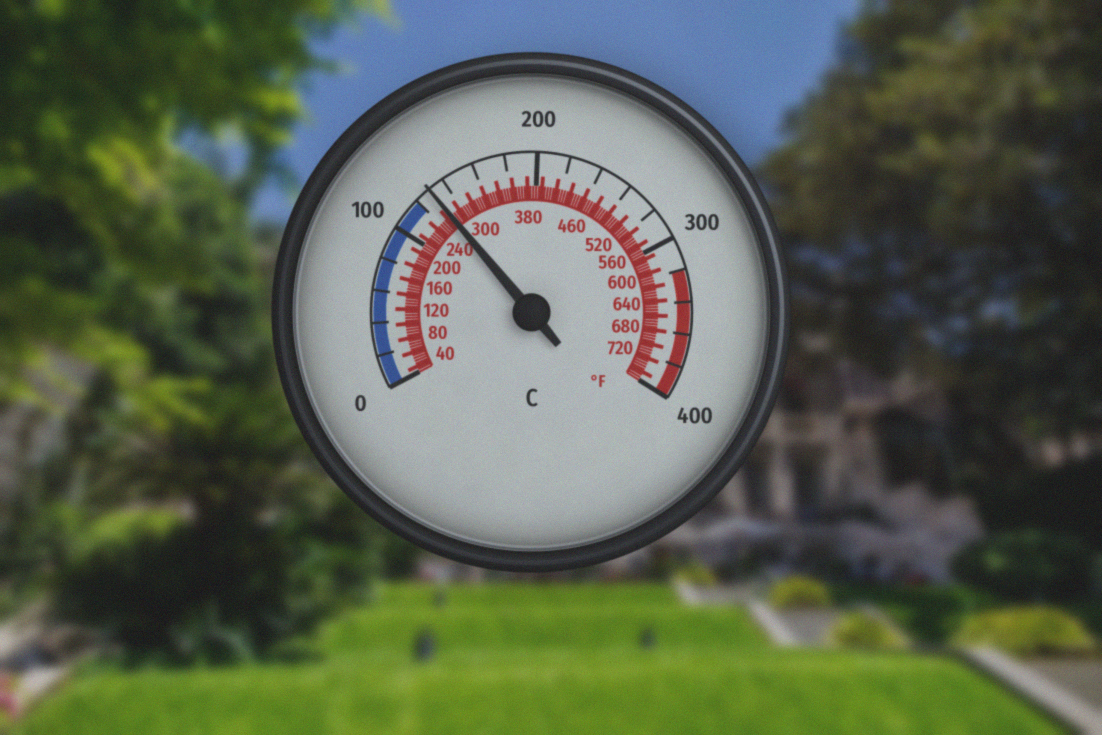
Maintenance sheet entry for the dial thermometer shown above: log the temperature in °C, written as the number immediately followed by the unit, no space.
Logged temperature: 130°C
